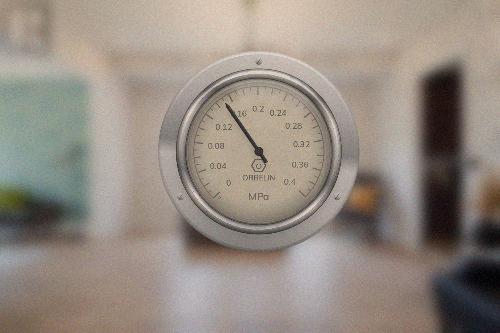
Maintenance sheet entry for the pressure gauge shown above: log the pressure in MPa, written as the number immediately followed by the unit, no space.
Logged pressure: 0.15MPa
